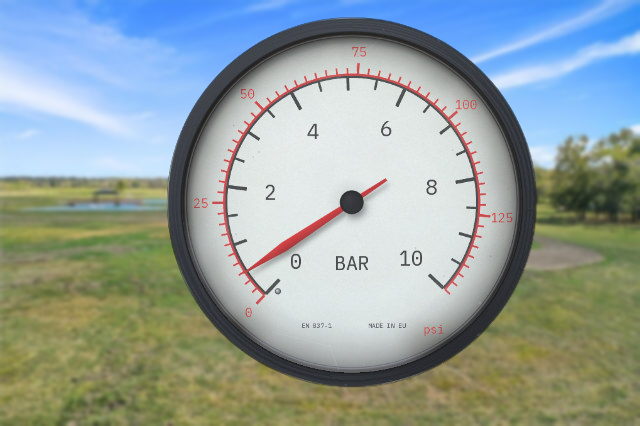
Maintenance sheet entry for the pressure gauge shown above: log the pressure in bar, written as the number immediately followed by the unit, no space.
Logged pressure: 0.5bar
